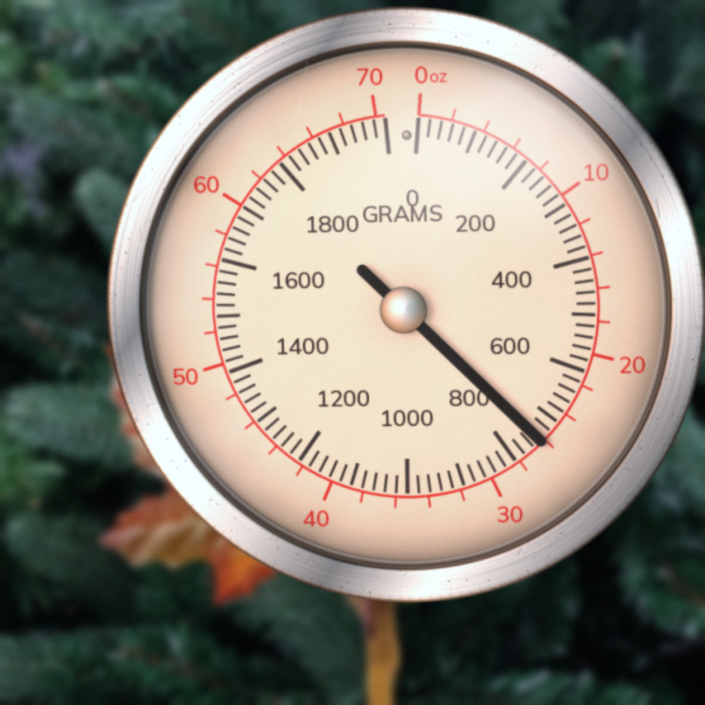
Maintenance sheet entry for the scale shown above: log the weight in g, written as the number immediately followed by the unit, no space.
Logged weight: 740g
